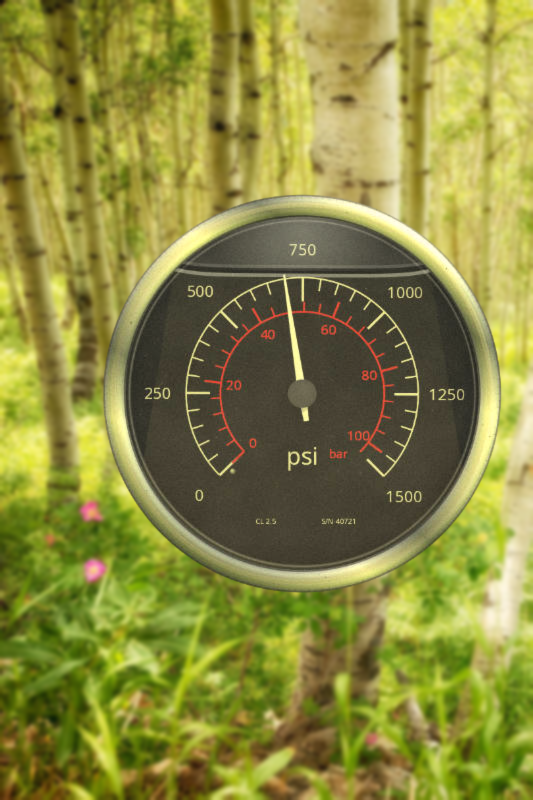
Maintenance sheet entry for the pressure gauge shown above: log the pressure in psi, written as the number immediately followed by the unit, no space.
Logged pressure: 700psi
